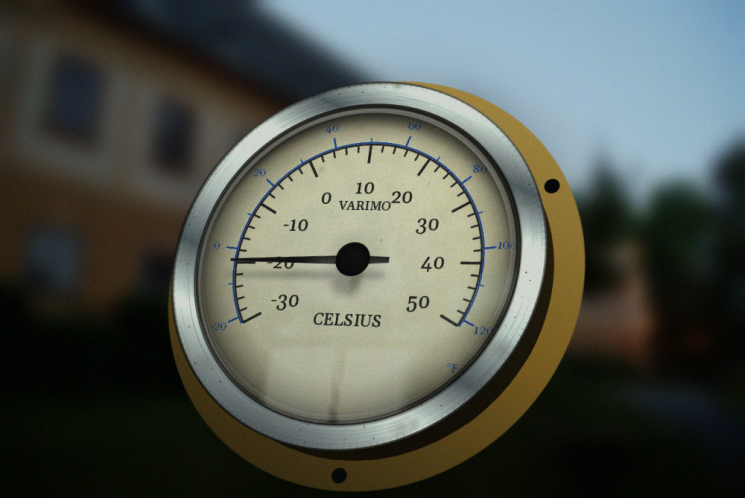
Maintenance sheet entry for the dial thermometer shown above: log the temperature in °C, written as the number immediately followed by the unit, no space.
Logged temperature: -20°C
